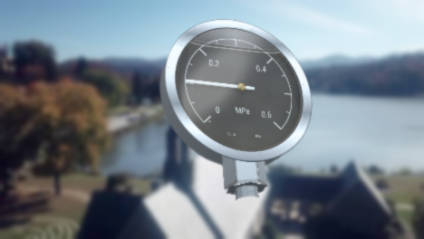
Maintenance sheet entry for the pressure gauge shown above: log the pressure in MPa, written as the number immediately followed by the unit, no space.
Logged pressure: 0.1MPa
